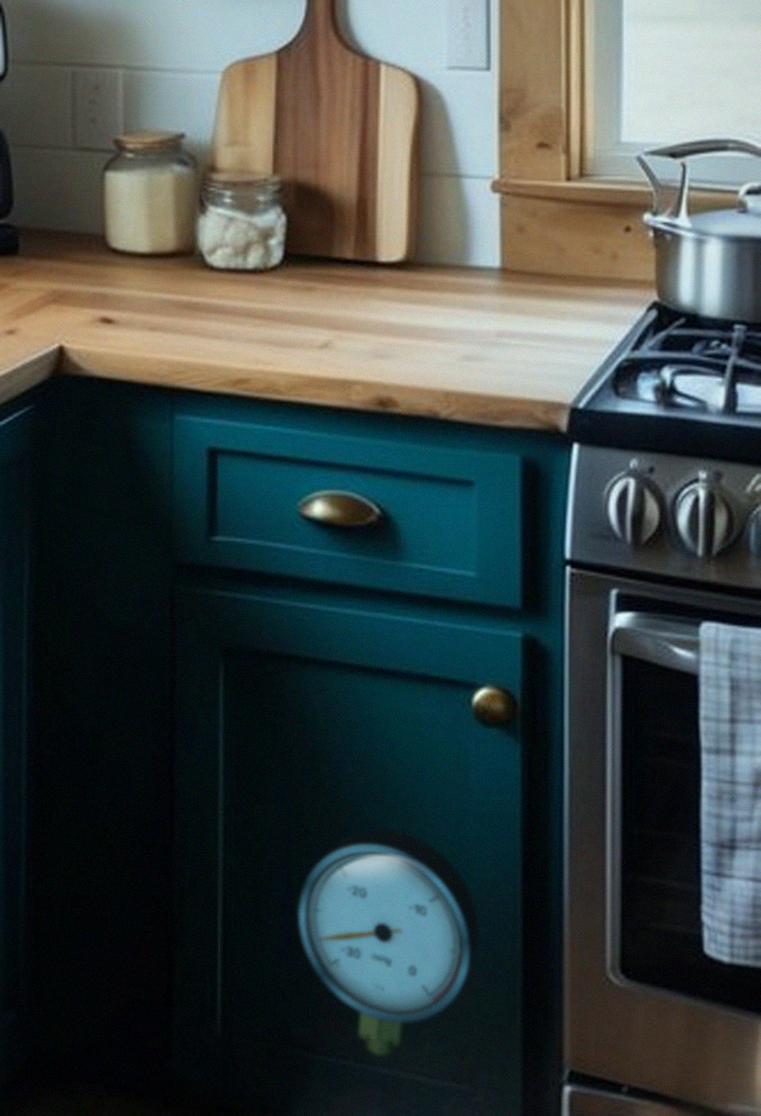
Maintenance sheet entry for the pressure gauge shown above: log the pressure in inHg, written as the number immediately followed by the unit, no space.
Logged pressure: -27.5inHg
